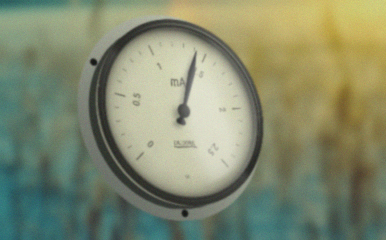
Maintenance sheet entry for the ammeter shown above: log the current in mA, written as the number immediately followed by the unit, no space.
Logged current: 1.4mA
